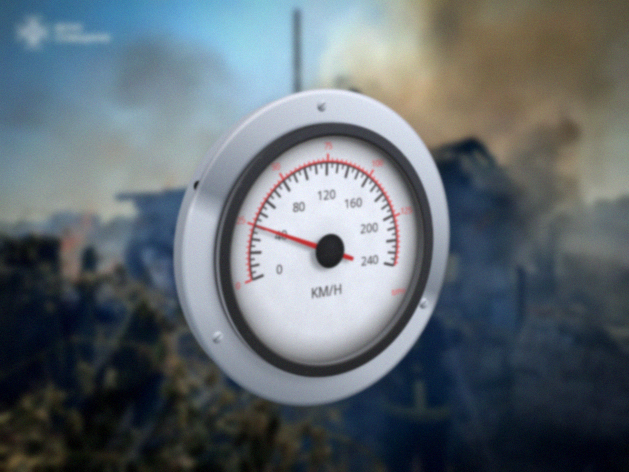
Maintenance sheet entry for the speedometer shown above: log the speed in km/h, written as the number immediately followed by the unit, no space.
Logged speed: 40km/h
